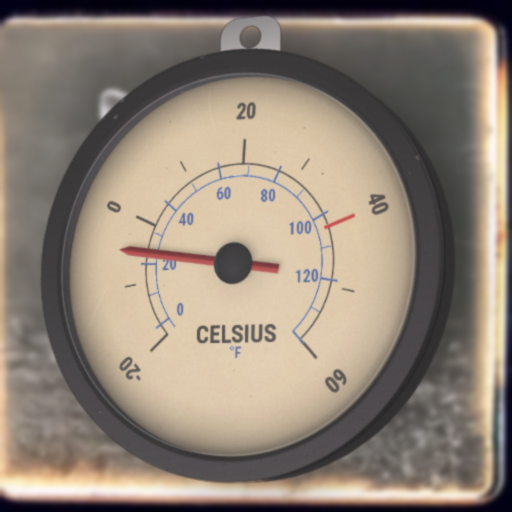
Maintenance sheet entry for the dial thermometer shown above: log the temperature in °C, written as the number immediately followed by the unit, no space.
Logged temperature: -5°C
